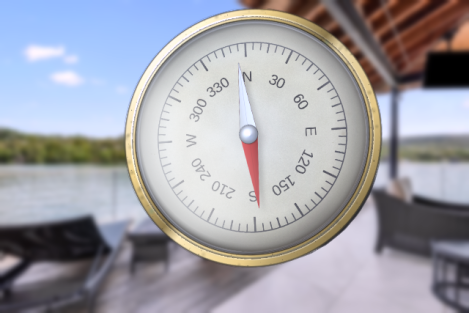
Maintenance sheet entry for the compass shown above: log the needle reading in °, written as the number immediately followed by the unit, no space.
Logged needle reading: 175°
